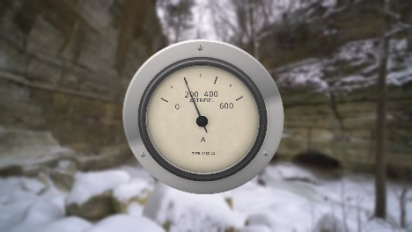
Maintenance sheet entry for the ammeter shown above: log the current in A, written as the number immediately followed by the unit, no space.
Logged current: 200A
